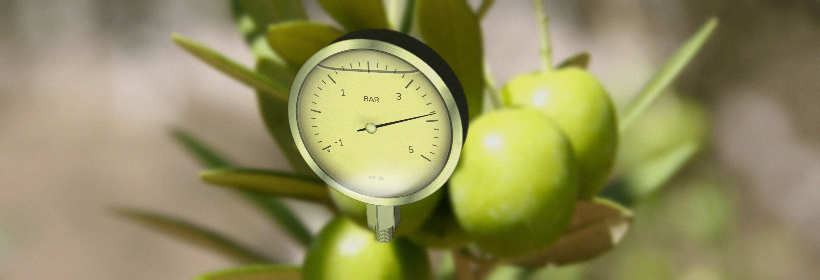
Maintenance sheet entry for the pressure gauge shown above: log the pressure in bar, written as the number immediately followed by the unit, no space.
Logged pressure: 3.8bar
